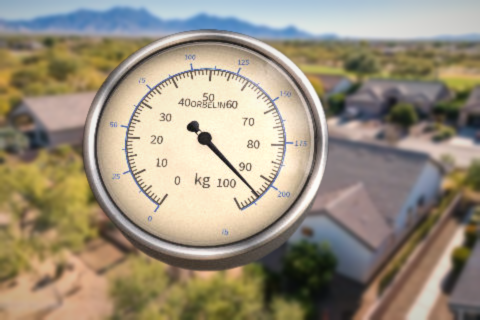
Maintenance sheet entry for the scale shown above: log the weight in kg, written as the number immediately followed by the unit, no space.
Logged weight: 95kg
